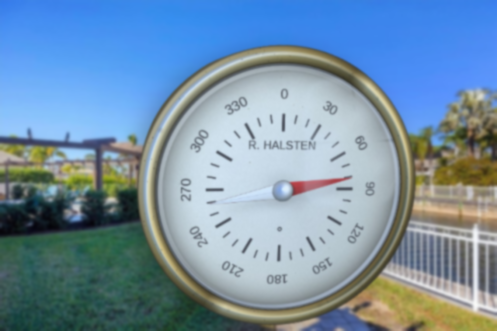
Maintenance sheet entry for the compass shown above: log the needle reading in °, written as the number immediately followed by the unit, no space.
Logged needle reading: 80°
